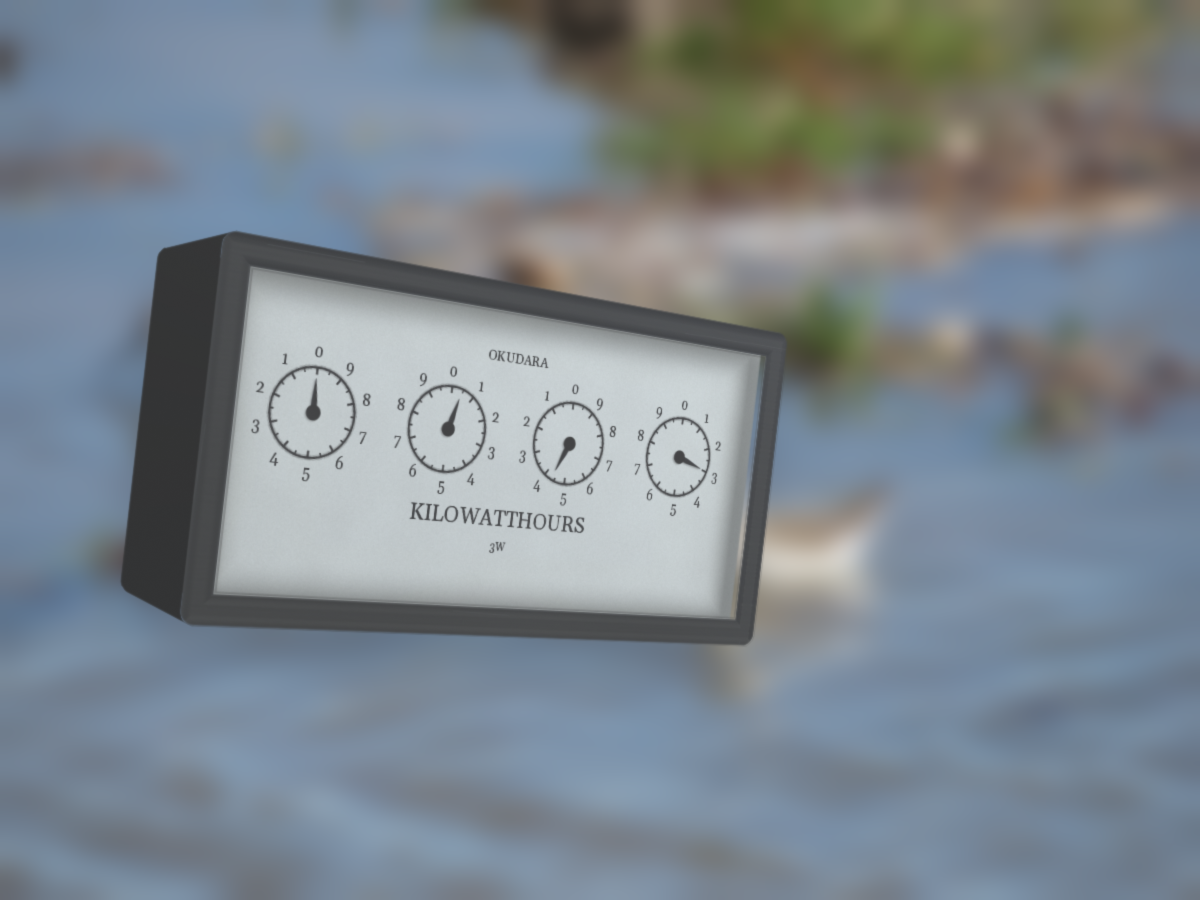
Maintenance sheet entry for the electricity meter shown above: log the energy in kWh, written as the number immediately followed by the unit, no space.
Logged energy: 43kWh
